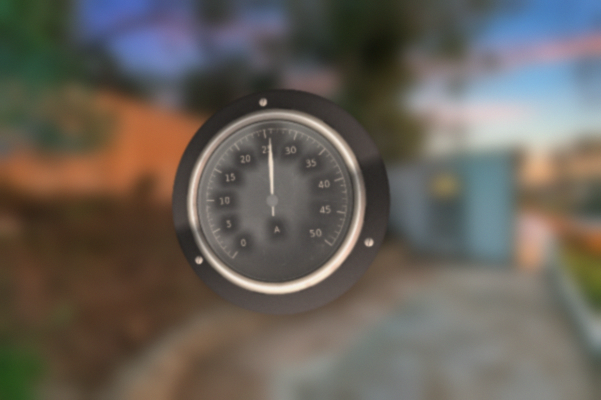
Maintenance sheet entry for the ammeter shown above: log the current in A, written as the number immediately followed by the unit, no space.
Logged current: 26A
